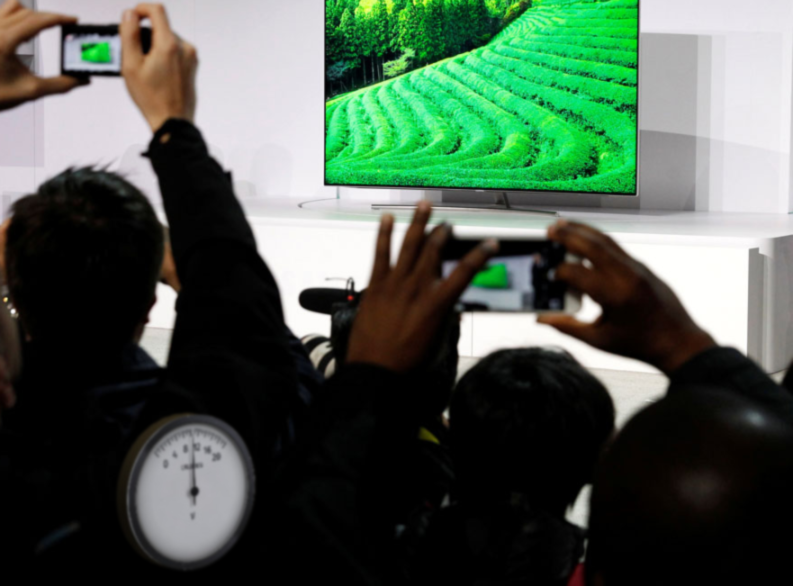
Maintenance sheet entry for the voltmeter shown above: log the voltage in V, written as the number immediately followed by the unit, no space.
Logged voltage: 10V
